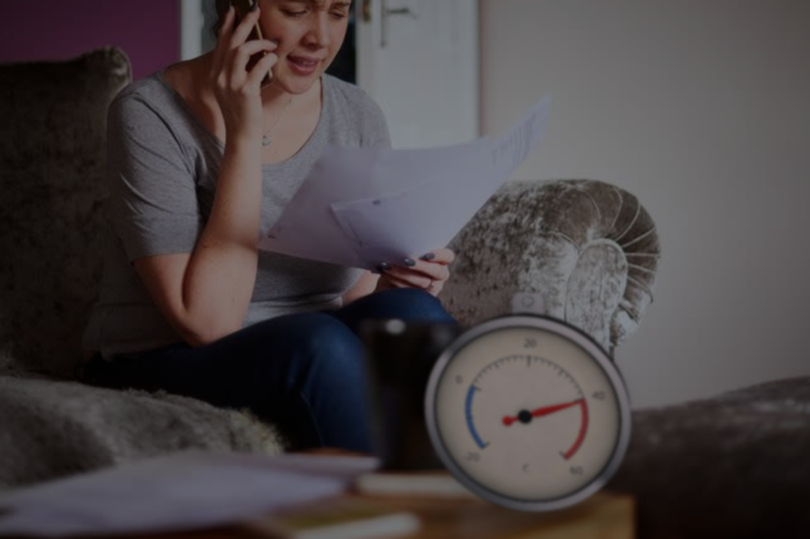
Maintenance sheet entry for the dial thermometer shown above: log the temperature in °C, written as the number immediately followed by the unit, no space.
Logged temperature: 40°C
